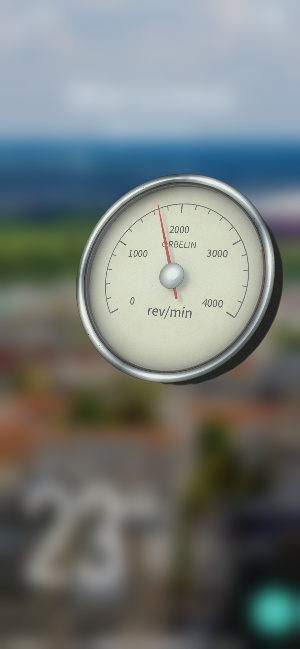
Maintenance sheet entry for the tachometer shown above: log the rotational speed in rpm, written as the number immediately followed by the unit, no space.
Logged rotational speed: 1700rpm
